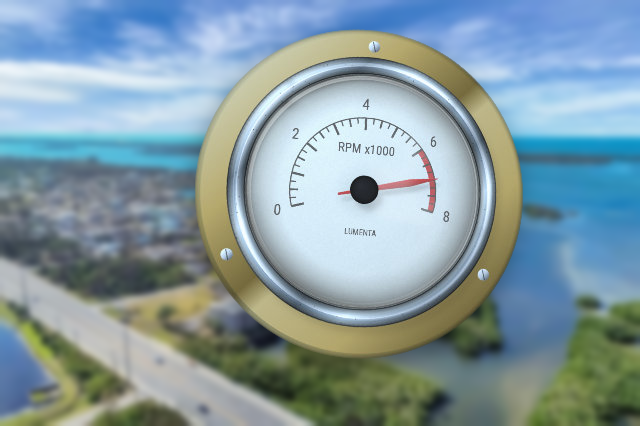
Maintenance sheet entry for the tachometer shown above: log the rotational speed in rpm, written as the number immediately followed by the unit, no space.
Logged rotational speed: 7000rpm
